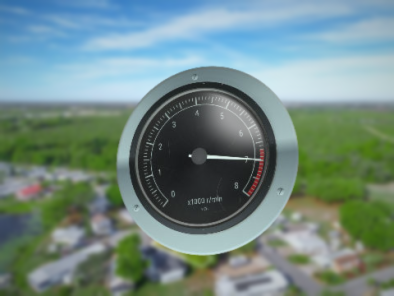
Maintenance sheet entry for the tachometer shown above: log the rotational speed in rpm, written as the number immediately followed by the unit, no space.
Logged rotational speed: 7000rpm
